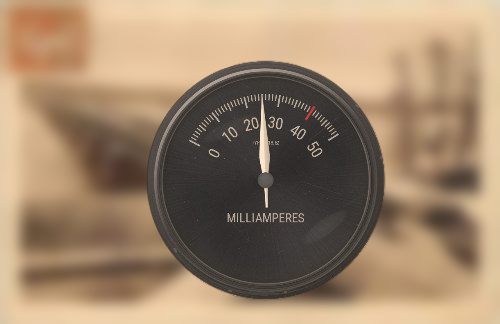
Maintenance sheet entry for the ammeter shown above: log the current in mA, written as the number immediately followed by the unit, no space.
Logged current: 25mA
